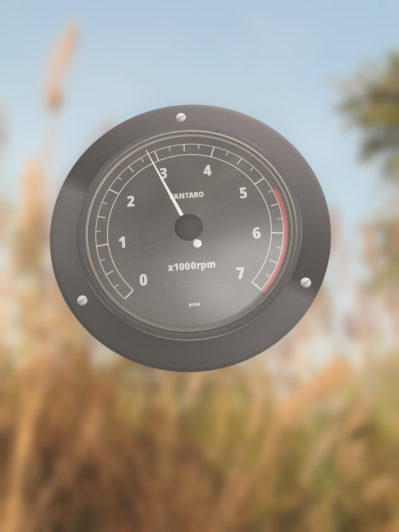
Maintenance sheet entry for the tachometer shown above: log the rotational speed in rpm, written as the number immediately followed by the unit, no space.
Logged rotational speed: 2875rpm
